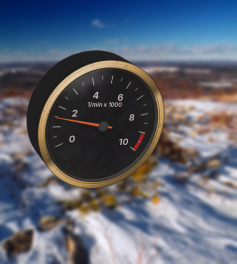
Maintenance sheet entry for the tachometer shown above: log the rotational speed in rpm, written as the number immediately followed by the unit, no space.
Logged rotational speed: 1500rpm
